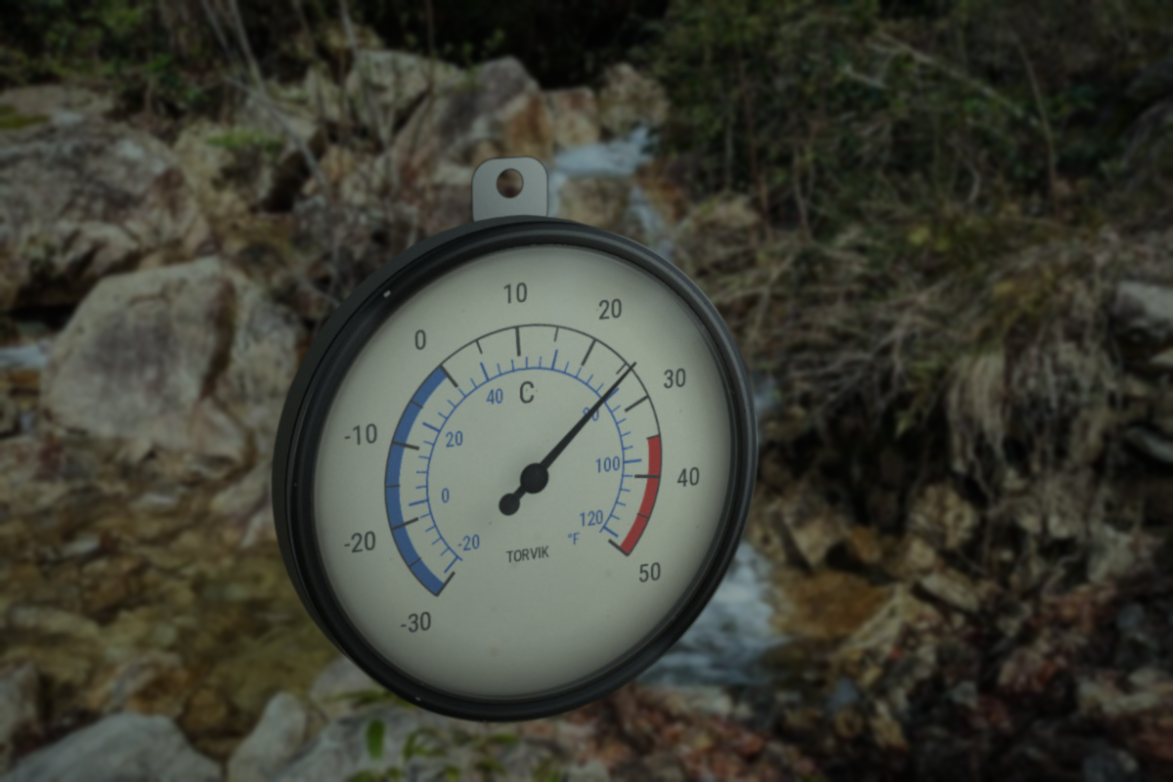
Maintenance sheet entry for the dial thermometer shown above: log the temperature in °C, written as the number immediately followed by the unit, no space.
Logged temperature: 25°C
